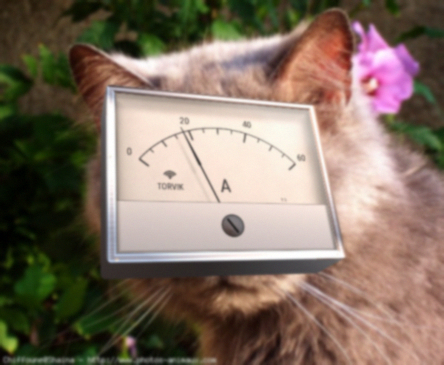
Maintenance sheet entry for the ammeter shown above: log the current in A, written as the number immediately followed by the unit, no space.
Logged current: 17.5A
